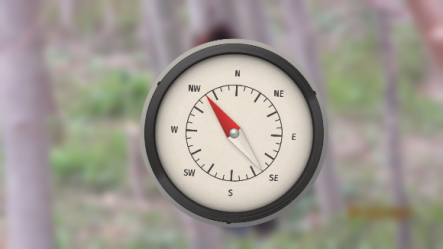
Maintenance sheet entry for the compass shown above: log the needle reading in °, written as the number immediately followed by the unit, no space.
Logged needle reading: 320°
